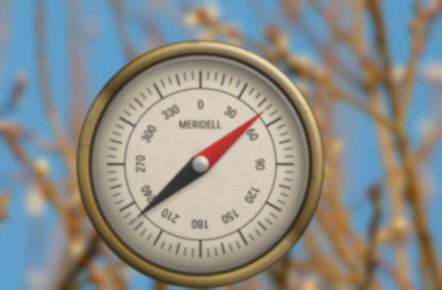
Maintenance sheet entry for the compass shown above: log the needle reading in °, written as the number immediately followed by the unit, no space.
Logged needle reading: 50°
